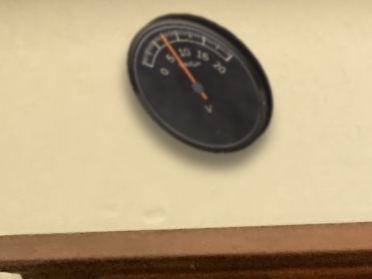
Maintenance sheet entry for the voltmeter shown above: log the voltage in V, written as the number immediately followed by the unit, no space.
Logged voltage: 7.5V
